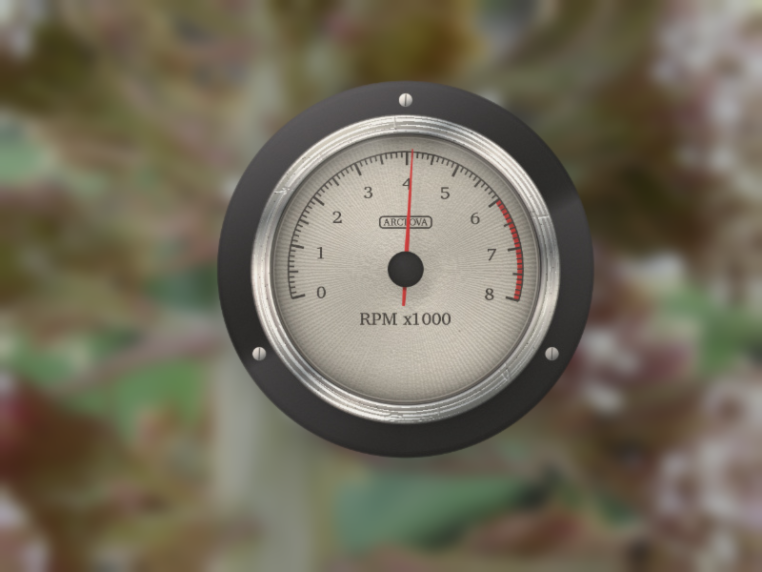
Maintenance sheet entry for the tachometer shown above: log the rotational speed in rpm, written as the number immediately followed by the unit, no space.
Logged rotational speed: 4100rpm
